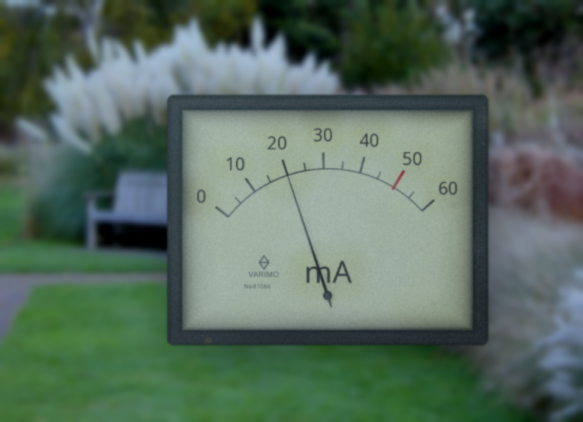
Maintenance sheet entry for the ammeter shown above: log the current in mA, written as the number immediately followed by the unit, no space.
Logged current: 20mA
